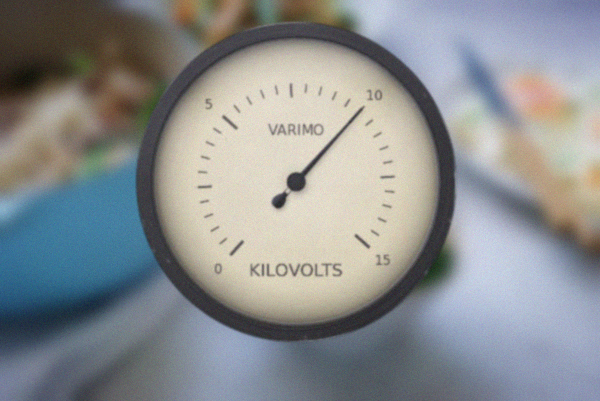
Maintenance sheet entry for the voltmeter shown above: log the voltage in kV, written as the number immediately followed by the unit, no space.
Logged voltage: 10kV
